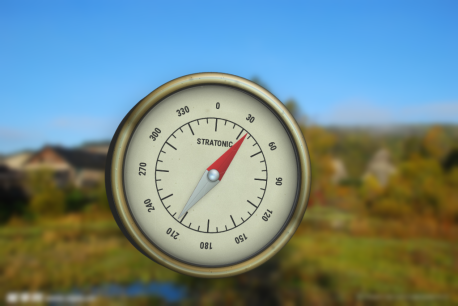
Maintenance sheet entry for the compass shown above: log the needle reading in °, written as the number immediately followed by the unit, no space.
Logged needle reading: 35°
